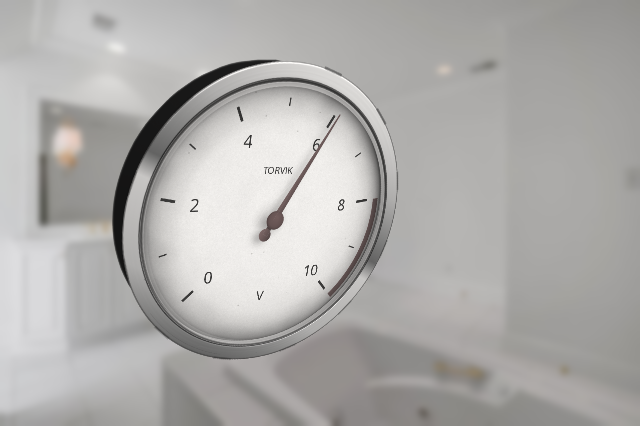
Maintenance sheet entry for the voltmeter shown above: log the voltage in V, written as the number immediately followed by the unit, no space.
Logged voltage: 6V
